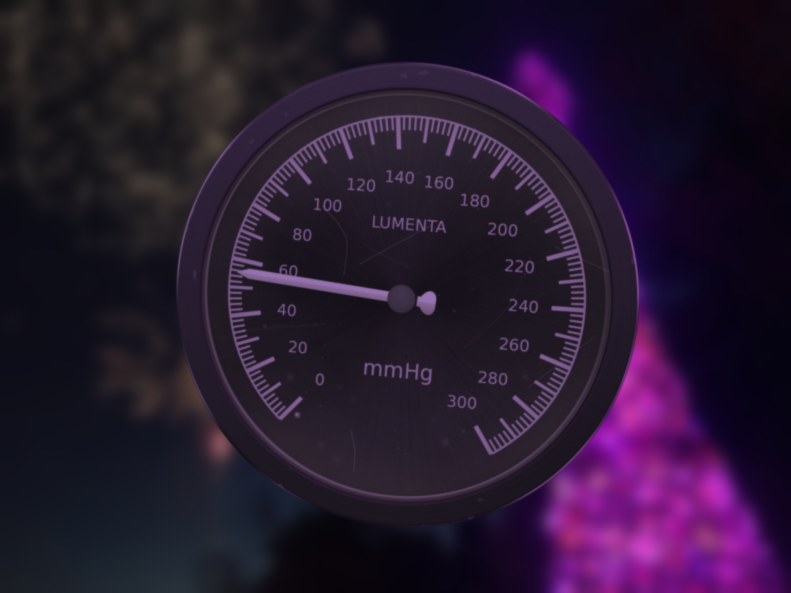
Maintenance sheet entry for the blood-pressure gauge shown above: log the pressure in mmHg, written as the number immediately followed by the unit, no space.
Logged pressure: 56mmHg
